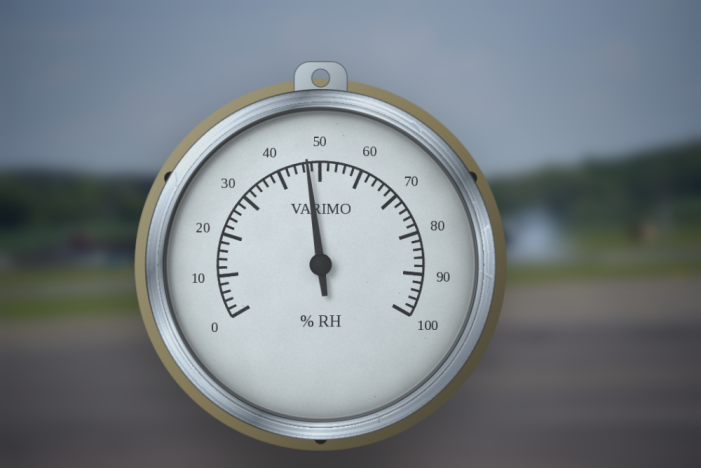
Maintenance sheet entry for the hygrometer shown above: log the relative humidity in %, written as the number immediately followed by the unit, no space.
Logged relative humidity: 47%
